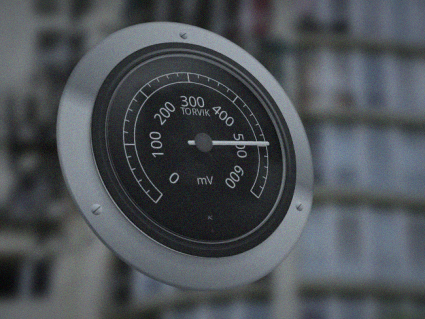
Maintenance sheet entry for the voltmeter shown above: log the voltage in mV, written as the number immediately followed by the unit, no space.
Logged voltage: 500mV
